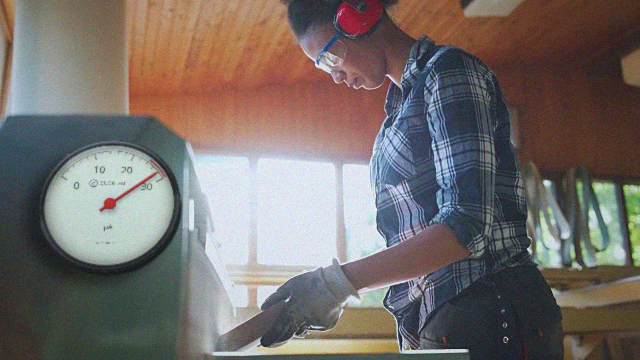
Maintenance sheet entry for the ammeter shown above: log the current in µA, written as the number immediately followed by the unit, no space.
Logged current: 28µA
